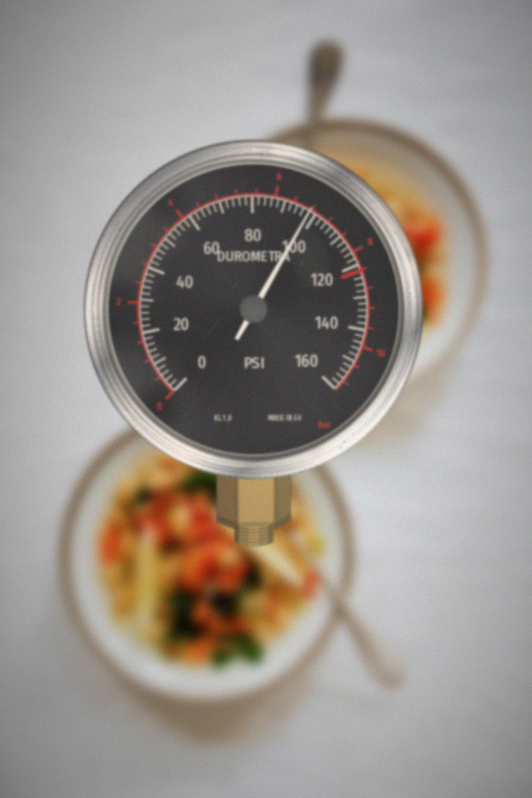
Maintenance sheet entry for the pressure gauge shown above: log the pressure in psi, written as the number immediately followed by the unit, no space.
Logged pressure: 98psi
